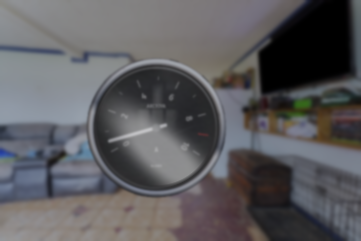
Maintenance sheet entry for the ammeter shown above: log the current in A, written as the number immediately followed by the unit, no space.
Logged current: 0.5A
